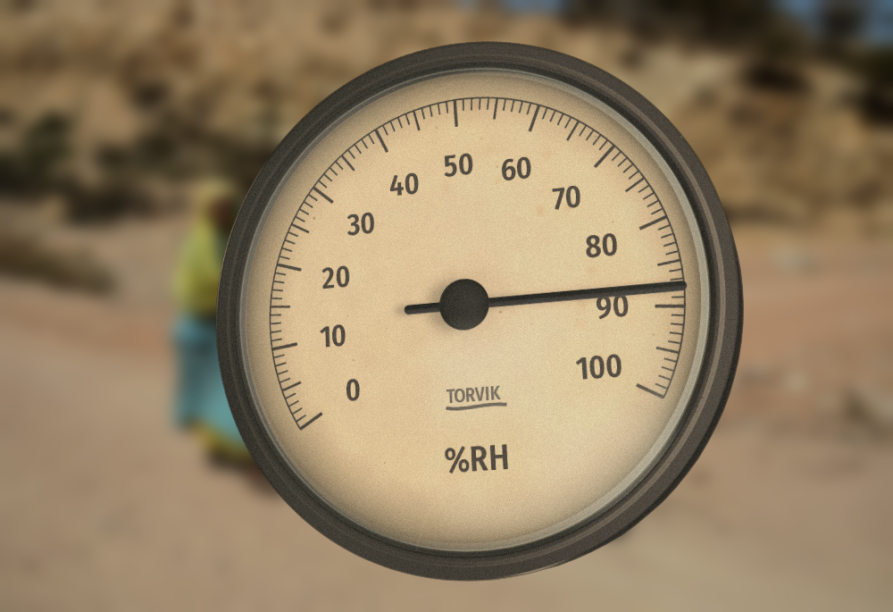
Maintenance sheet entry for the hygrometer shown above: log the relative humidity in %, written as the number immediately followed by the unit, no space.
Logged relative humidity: 88%
